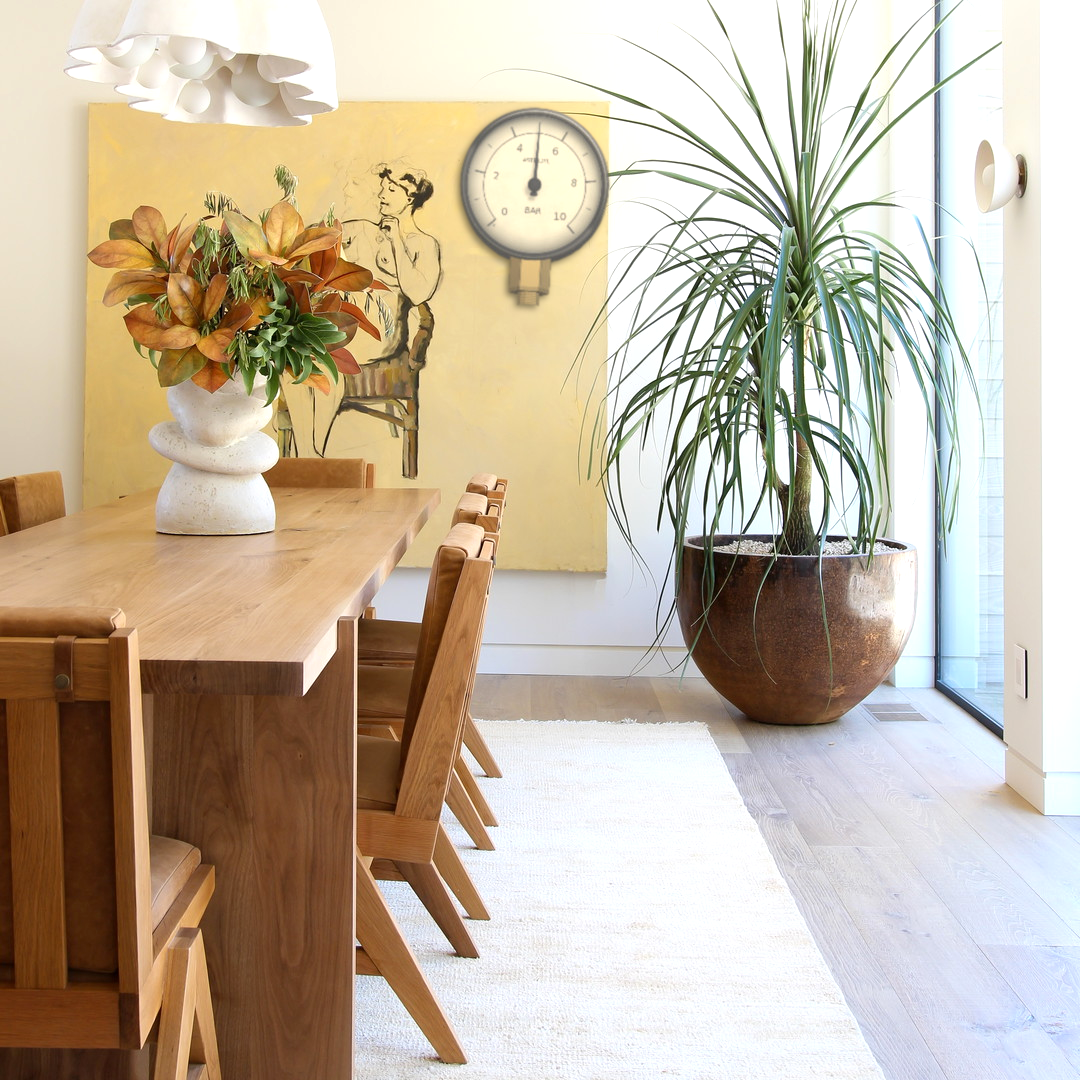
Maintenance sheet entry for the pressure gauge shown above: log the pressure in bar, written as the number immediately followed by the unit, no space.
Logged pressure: 5bar
